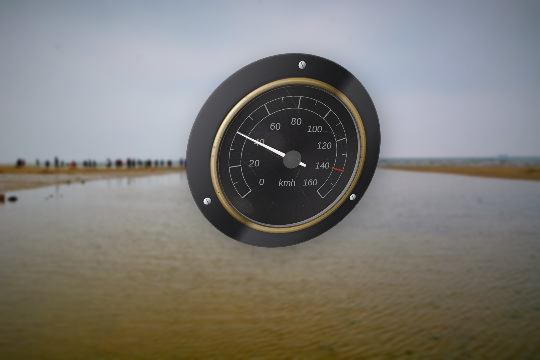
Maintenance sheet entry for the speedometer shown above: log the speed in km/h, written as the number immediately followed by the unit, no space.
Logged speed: 40km/h
